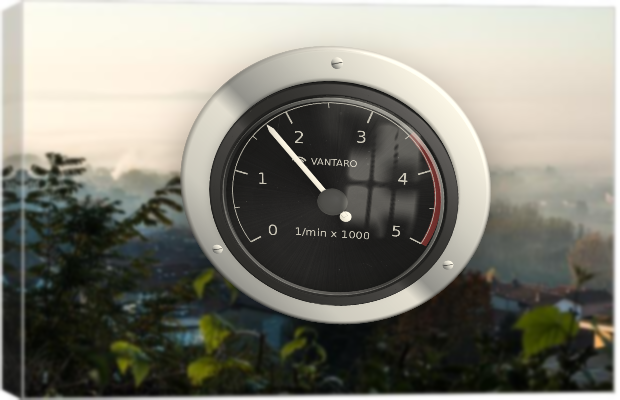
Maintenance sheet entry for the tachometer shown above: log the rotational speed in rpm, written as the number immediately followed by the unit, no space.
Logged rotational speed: 1750rpm
